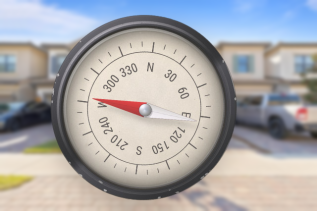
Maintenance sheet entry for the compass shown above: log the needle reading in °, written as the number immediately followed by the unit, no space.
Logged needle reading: 275°
